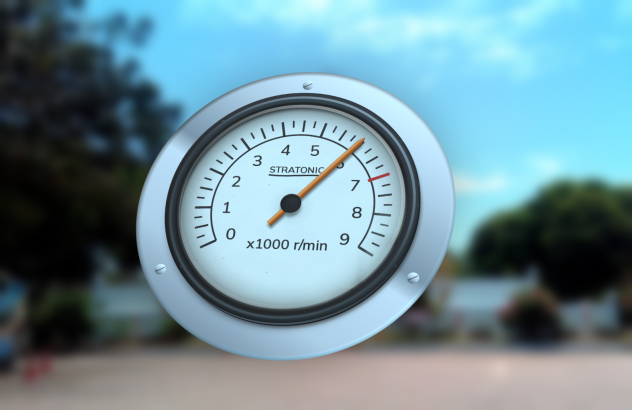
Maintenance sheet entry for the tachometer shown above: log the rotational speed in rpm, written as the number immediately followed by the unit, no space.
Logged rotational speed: 6000rpm
